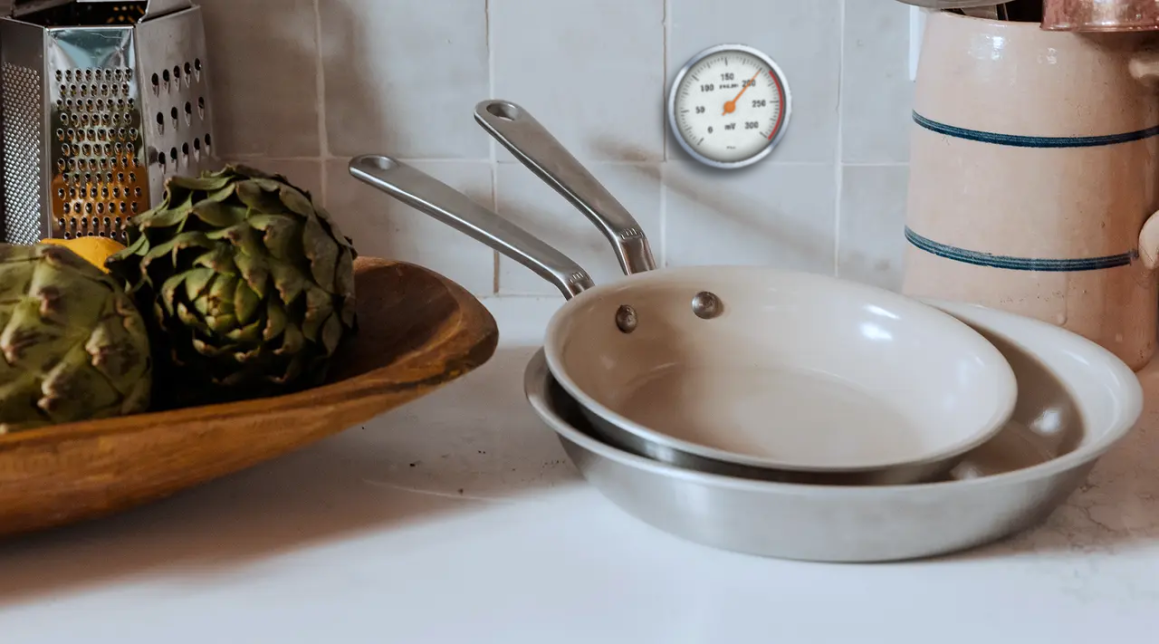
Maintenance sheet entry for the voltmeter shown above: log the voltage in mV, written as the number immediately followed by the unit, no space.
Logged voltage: 200mV
